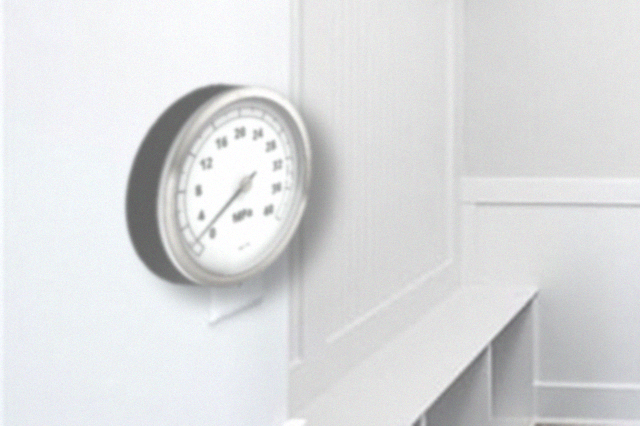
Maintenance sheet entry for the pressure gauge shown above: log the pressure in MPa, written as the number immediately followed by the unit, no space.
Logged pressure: 2MPa
